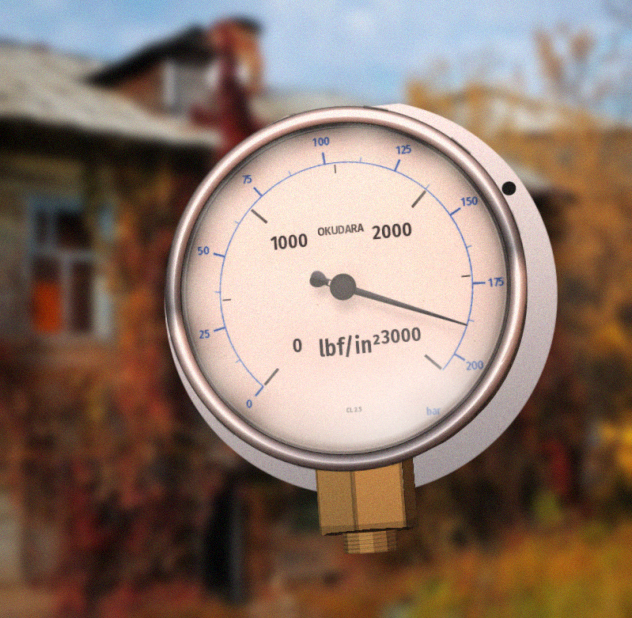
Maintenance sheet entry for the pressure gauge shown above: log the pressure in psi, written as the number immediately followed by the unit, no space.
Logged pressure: 2750psi
